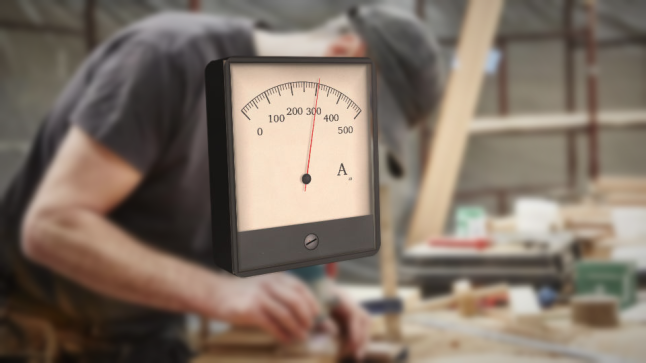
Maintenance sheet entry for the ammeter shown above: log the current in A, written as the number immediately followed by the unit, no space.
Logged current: 300A
